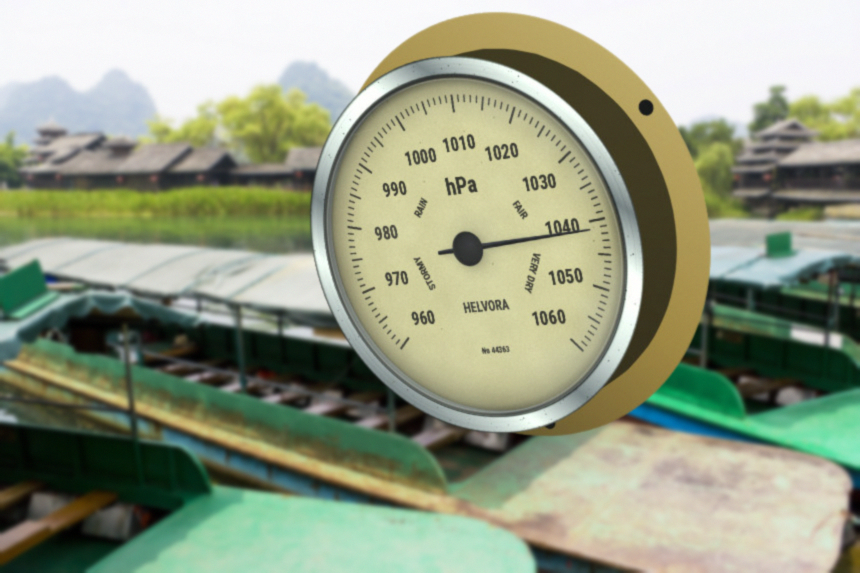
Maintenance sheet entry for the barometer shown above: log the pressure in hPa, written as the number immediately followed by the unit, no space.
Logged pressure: 1041hPa
